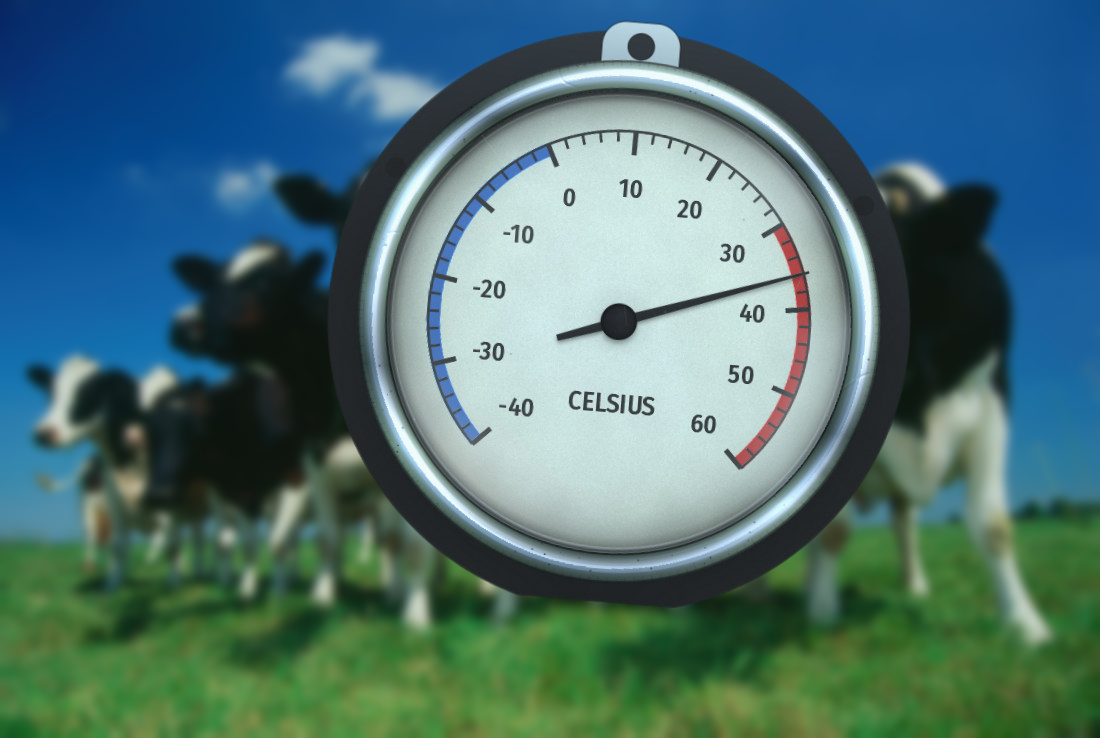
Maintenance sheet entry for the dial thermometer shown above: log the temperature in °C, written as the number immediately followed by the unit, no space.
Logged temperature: 36°C
